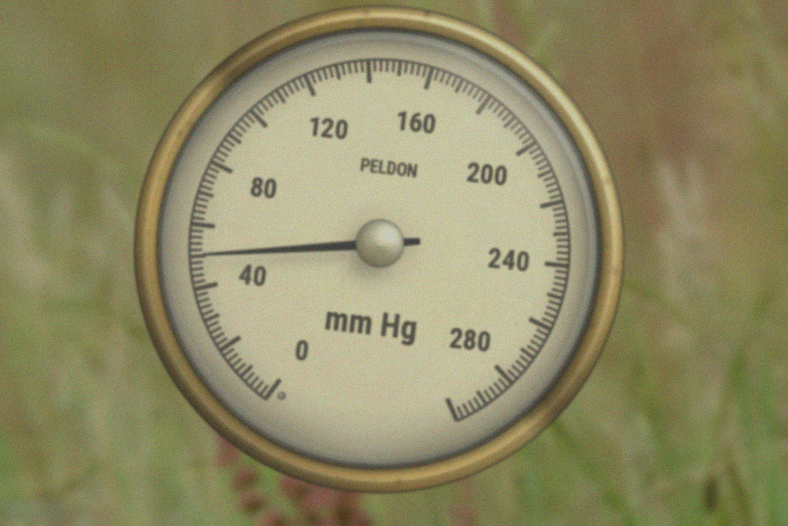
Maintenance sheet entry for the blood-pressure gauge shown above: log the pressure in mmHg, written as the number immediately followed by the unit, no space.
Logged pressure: 50mmHg
